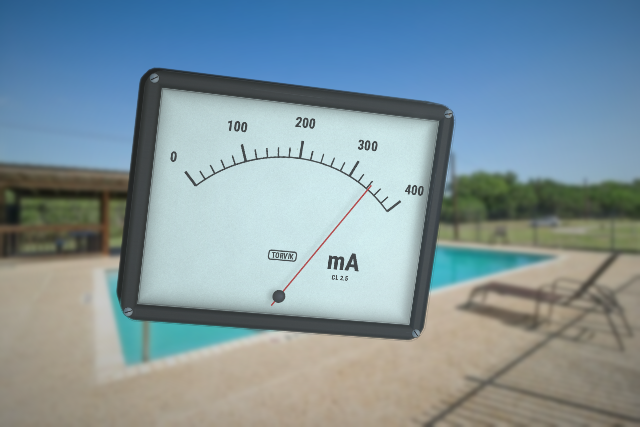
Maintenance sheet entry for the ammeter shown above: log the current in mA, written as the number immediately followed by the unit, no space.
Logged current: 340mA
